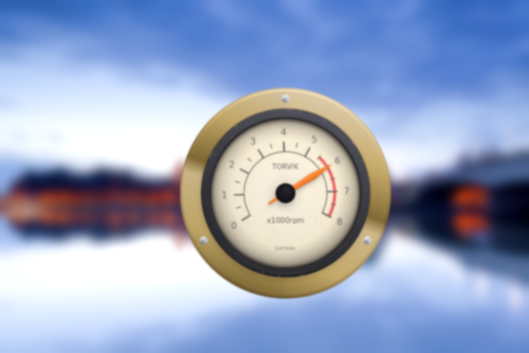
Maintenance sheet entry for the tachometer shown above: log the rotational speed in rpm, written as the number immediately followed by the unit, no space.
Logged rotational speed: 6000rpm
